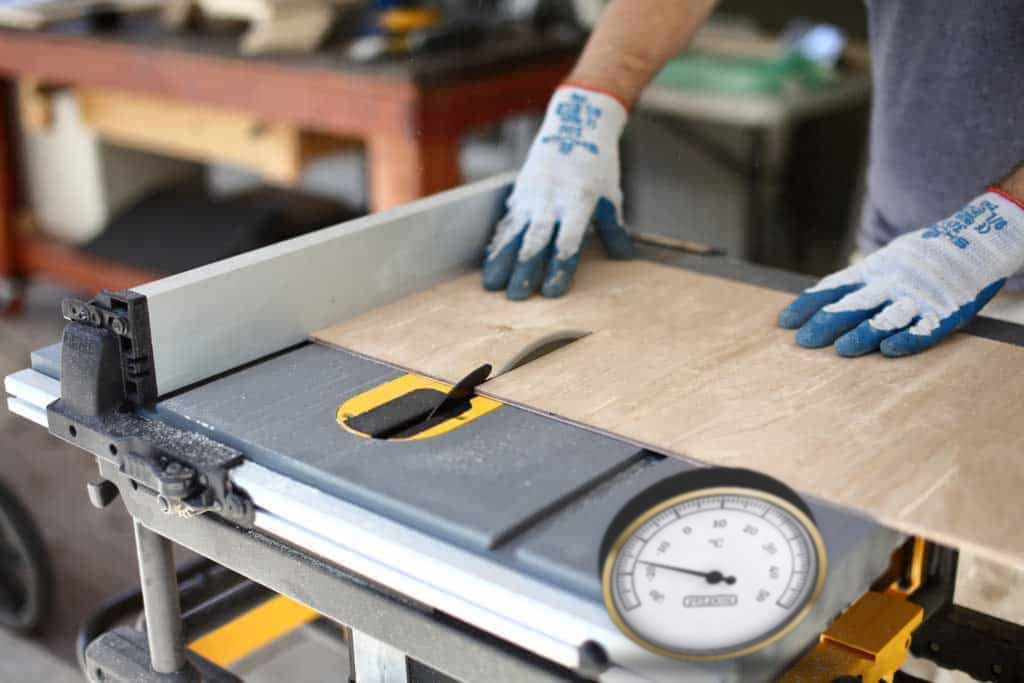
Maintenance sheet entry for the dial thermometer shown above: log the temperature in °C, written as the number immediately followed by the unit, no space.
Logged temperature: -15°C
